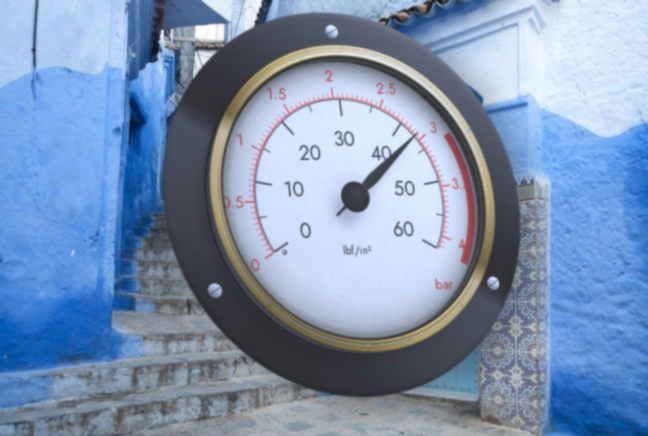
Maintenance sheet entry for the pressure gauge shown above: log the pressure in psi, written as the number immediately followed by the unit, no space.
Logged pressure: 42.5psi
